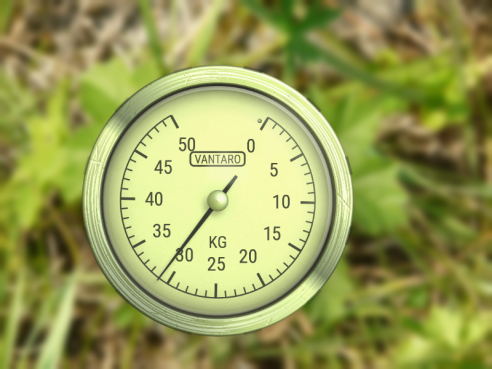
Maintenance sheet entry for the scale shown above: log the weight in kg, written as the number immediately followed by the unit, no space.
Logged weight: 31kg
